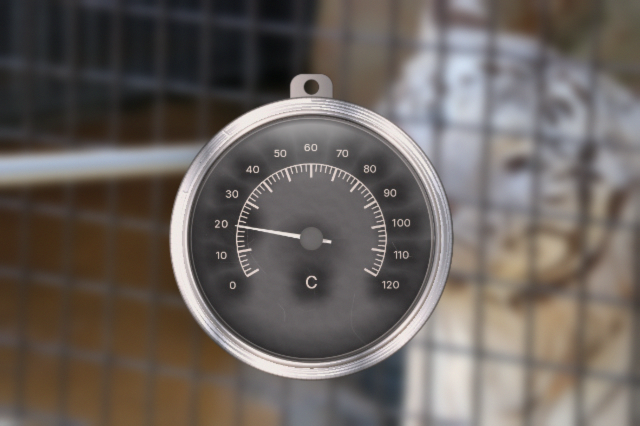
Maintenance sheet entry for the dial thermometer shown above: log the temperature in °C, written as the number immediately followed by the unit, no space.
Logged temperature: 20°C
